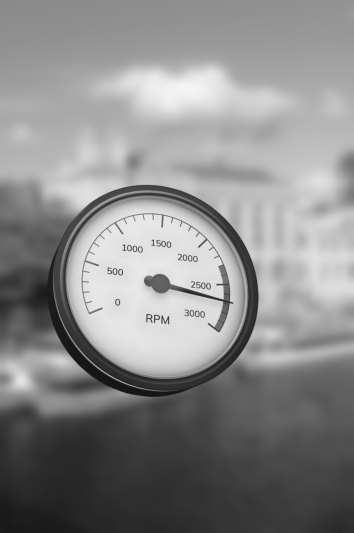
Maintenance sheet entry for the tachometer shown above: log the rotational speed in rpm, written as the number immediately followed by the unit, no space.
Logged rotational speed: 2700rpm
